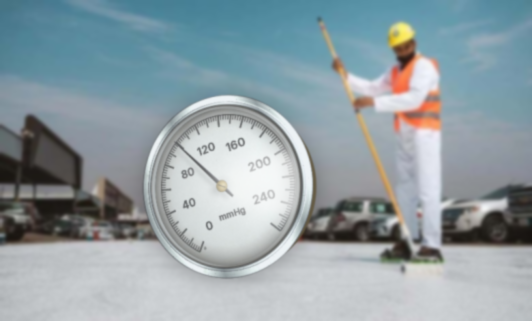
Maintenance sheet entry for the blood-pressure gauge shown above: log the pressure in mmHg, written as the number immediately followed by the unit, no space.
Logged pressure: 100mmHg
